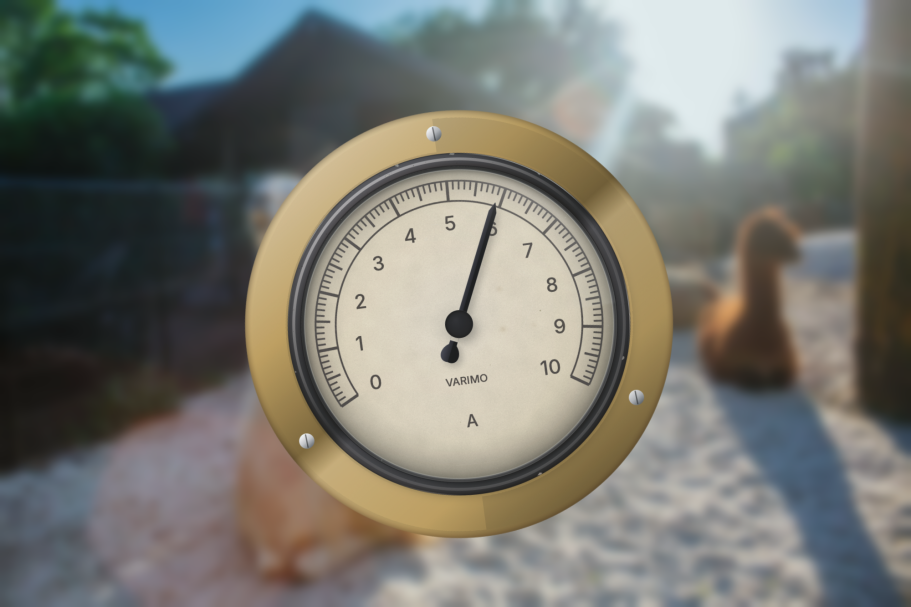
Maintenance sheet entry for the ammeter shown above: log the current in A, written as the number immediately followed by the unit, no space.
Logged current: 5.9A
